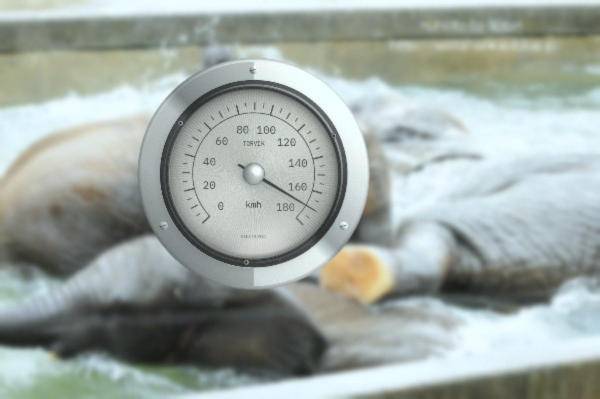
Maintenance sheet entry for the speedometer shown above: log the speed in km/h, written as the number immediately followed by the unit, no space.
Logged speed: 170km/h
